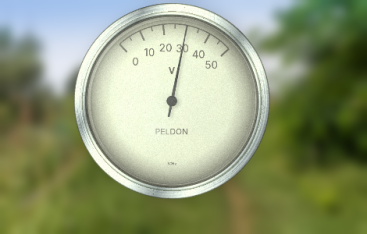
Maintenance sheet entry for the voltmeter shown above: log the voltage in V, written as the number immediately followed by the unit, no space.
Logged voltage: 30V
